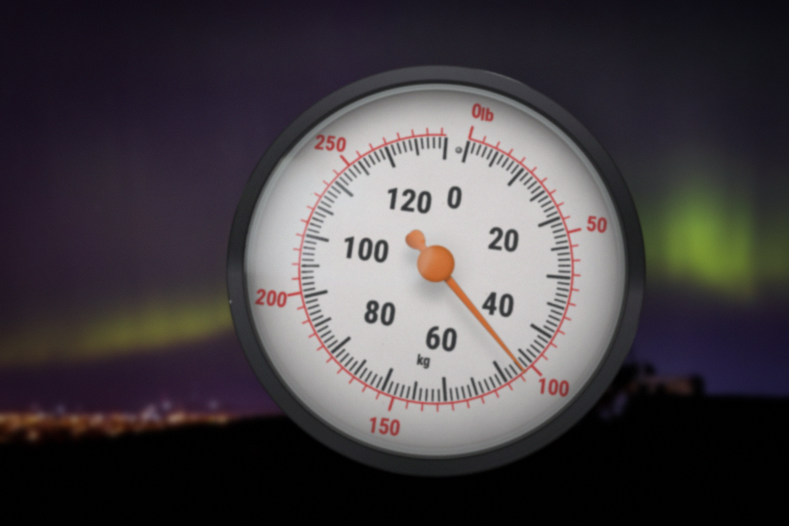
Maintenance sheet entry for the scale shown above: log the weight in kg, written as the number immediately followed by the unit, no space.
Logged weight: 47kg
